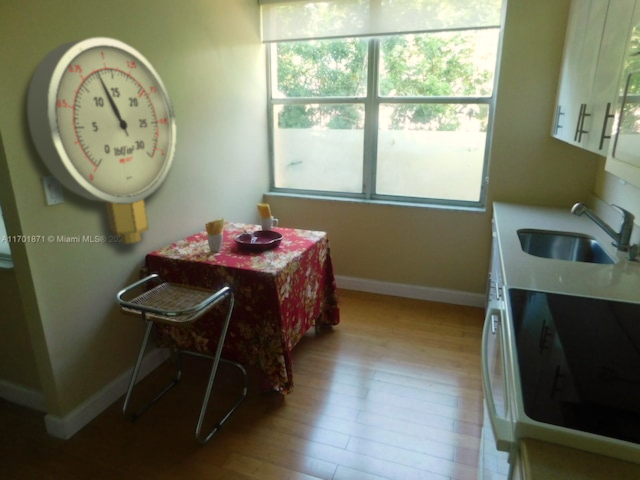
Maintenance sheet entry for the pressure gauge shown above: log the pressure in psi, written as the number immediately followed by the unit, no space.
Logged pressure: 12.5psi
